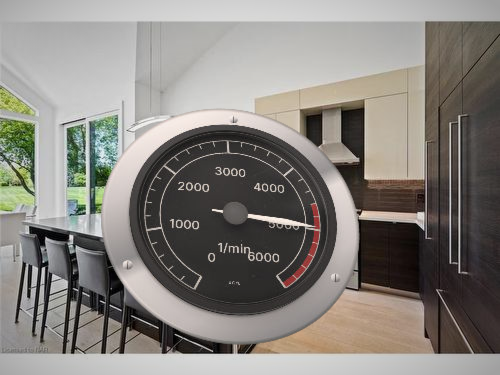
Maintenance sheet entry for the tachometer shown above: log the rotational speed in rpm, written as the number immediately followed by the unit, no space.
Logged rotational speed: 5000rpm
